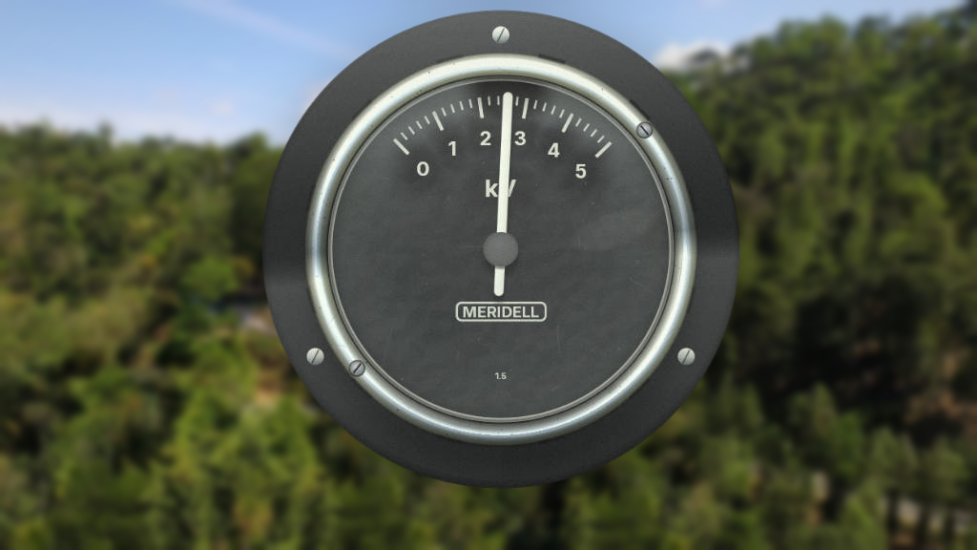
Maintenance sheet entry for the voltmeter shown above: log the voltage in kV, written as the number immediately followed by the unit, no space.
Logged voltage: 2.6kV
